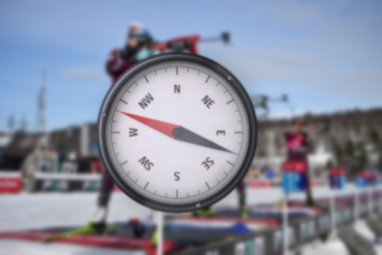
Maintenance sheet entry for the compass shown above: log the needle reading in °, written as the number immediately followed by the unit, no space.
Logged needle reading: 290°
